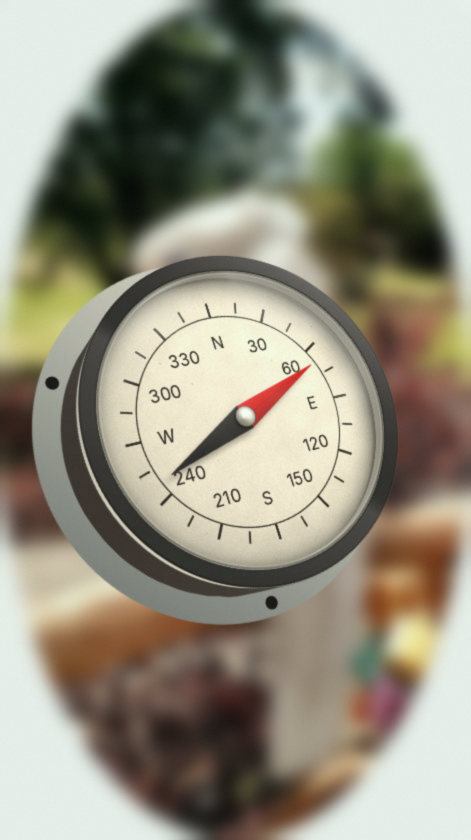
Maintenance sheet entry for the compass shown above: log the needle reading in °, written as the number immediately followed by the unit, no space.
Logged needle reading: 67.5°
